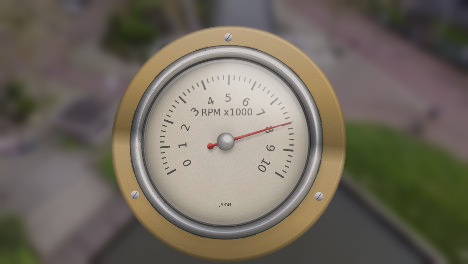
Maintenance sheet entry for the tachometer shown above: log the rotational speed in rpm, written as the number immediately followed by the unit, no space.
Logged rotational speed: 8000rpm
